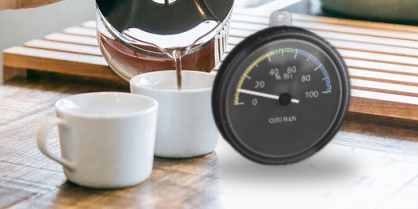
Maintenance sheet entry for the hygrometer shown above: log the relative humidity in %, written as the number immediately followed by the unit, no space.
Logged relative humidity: 10%
